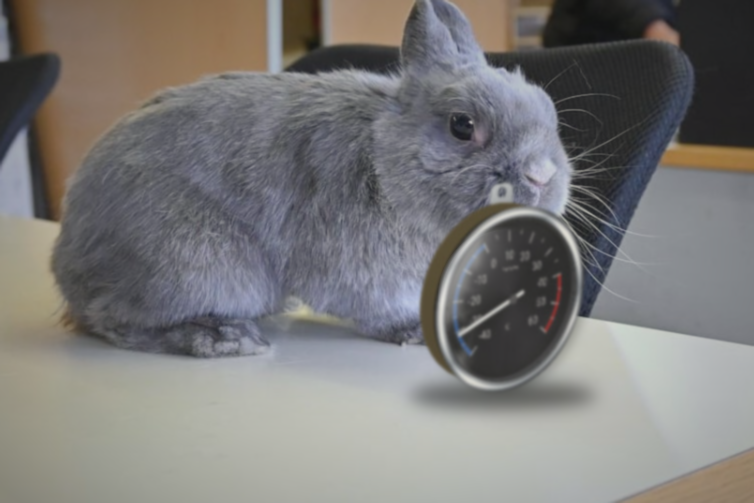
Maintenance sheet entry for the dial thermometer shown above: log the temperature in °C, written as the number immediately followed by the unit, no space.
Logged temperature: -30°C
